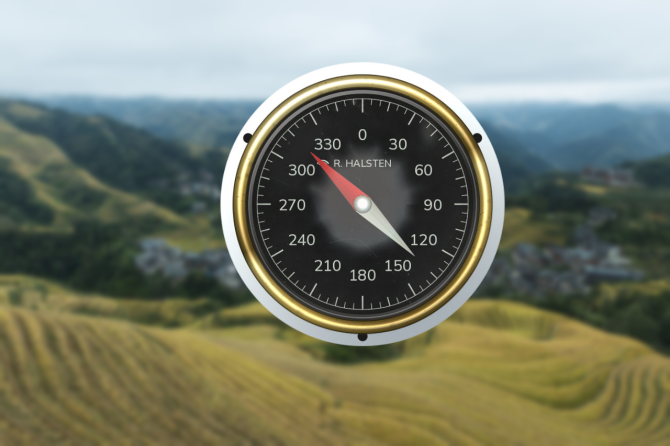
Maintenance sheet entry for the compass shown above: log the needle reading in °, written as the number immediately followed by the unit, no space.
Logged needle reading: 315°
